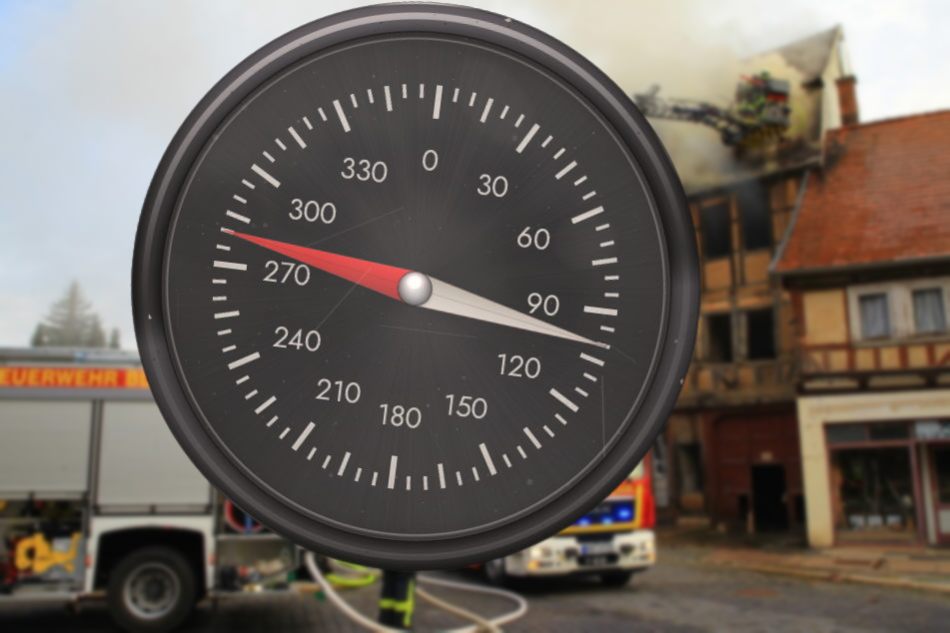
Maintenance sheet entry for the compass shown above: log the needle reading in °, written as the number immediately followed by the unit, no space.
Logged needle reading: 280°
